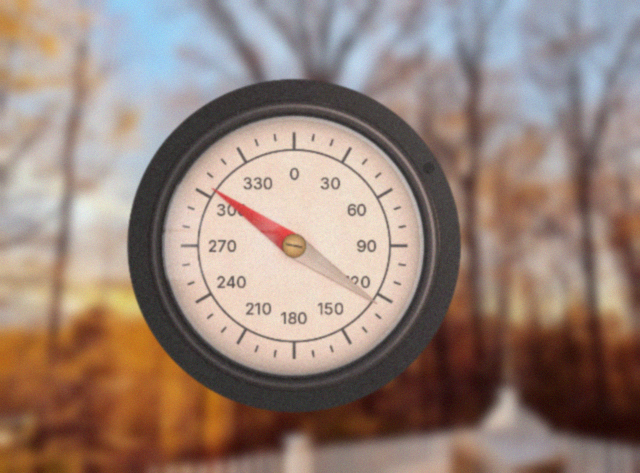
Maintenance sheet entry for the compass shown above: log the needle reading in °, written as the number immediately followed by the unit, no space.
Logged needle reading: 305°
